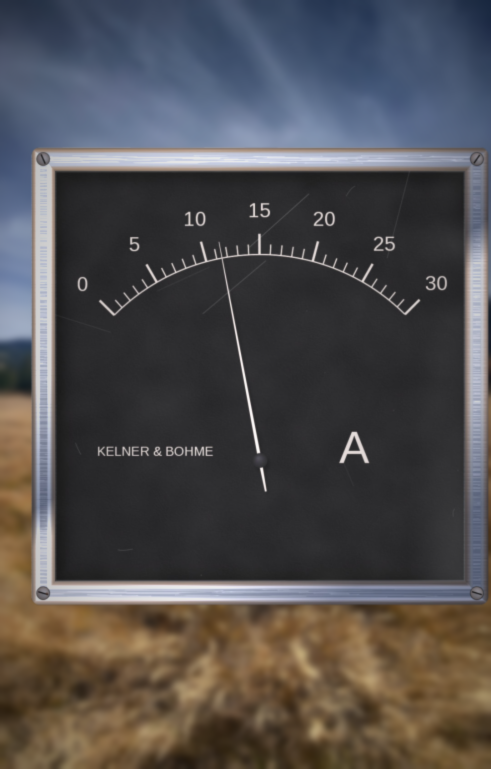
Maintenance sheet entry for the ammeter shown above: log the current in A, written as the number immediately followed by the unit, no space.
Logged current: 11.5A
